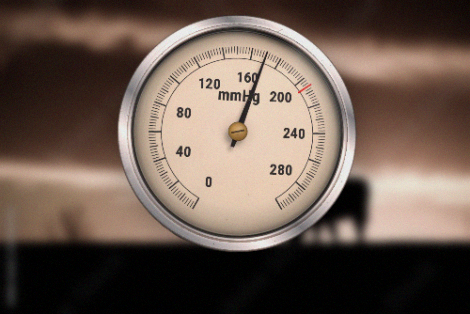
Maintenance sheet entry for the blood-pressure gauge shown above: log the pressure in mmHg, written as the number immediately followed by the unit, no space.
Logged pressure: 170mmHg
